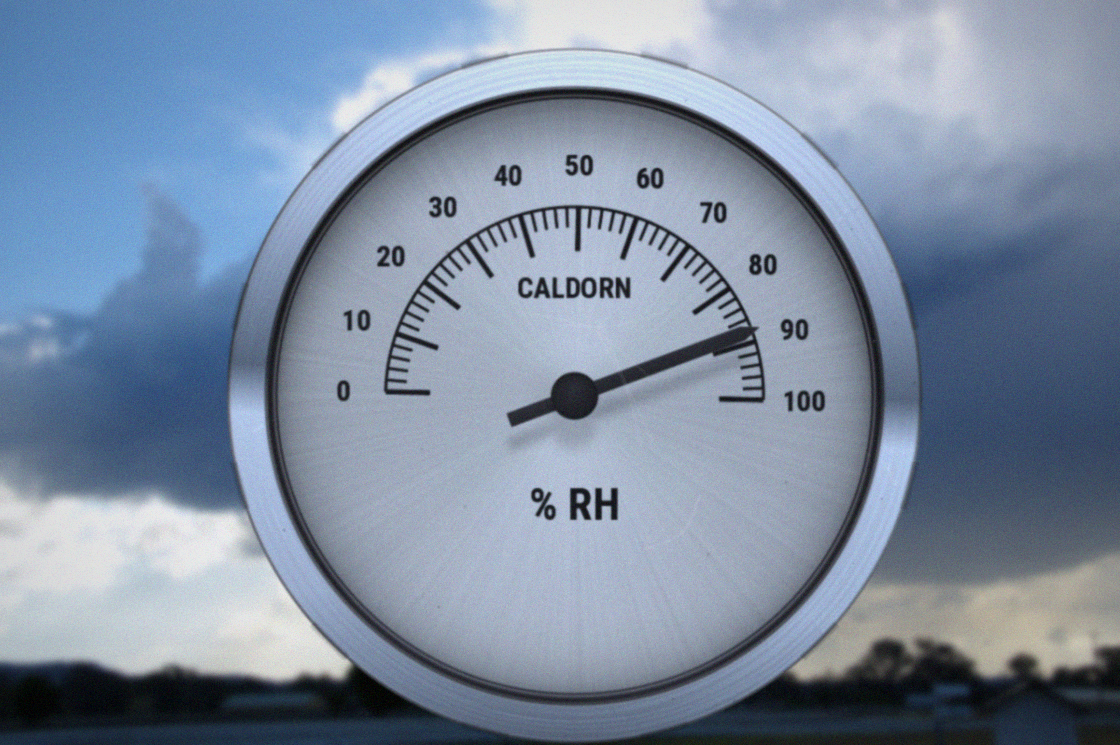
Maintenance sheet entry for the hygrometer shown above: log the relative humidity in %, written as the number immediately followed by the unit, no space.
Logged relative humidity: 88%
